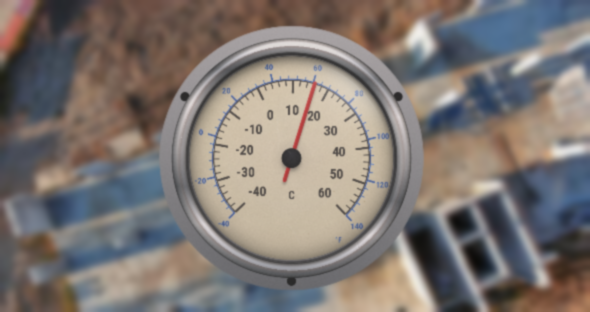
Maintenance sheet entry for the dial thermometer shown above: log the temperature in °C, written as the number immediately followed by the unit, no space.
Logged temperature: 16°C
